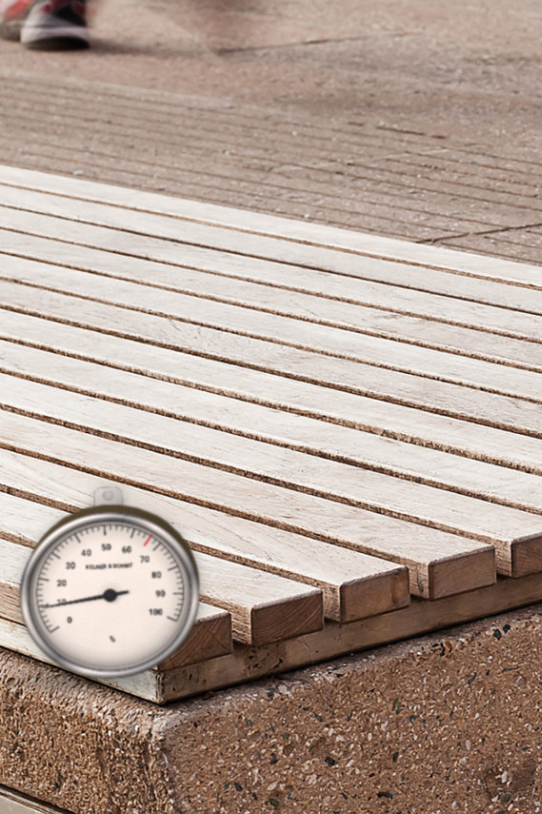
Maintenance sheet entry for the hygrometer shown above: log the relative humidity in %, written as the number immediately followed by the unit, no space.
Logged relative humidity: 10%
